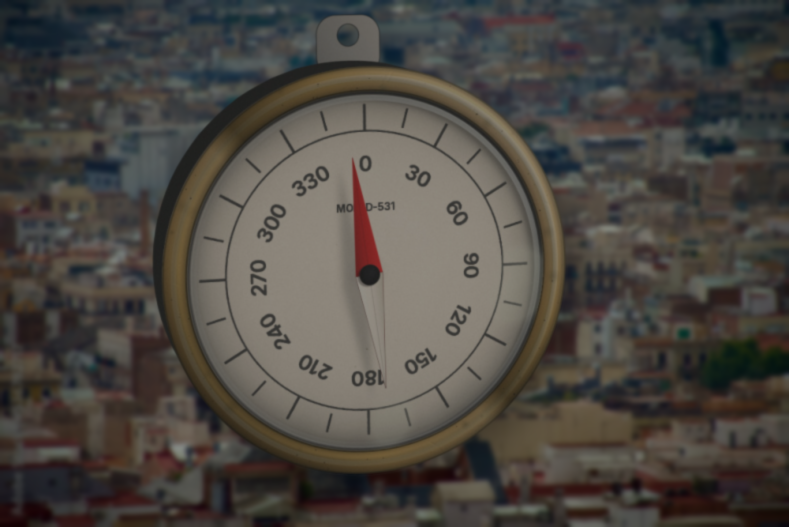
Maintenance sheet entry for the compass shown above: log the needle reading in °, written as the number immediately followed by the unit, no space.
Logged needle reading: 352.5°
